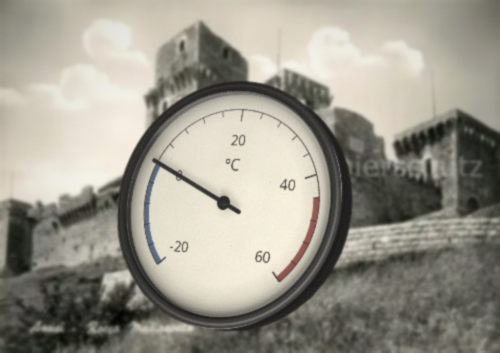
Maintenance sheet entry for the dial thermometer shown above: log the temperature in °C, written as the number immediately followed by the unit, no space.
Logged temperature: 0°C
